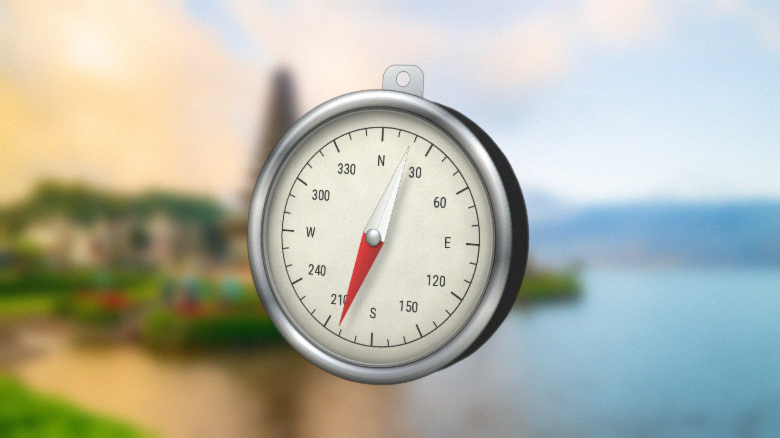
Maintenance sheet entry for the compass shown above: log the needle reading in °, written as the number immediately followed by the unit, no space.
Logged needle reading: 200°
